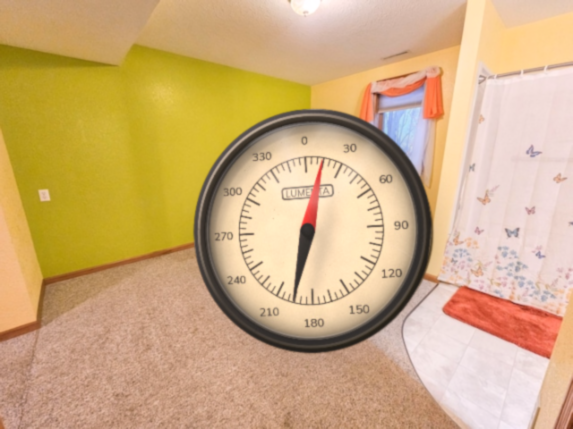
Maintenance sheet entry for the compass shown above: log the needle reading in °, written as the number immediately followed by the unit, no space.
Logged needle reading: 15°
